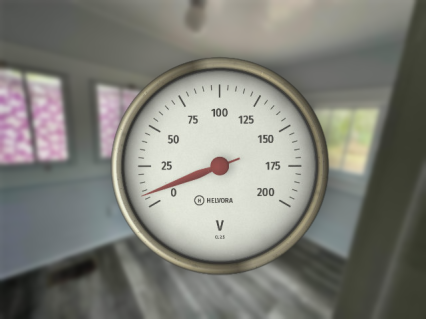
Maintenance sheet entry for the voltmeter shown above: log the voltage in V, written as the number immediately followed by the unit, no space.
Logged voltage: 7.5V
